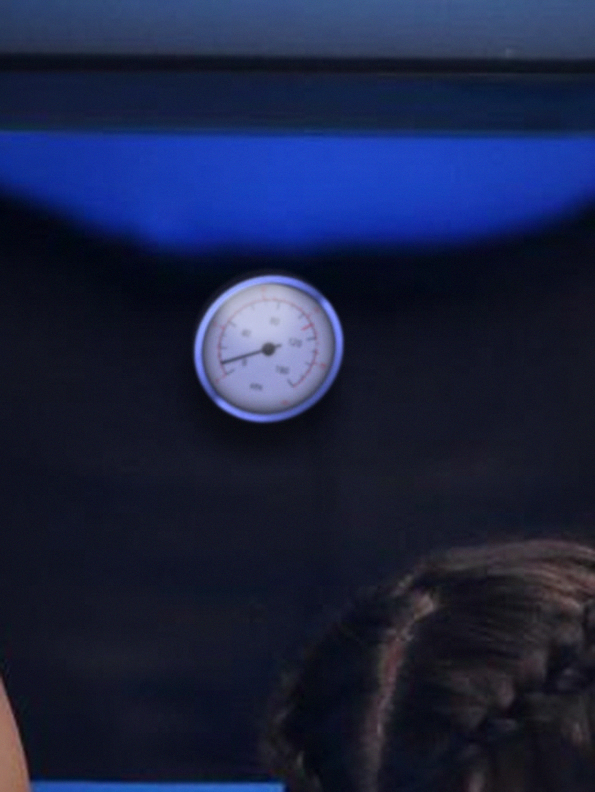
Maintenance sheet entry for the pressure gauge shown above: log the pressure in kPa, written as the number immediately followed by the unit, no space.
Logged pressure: 10kPa
